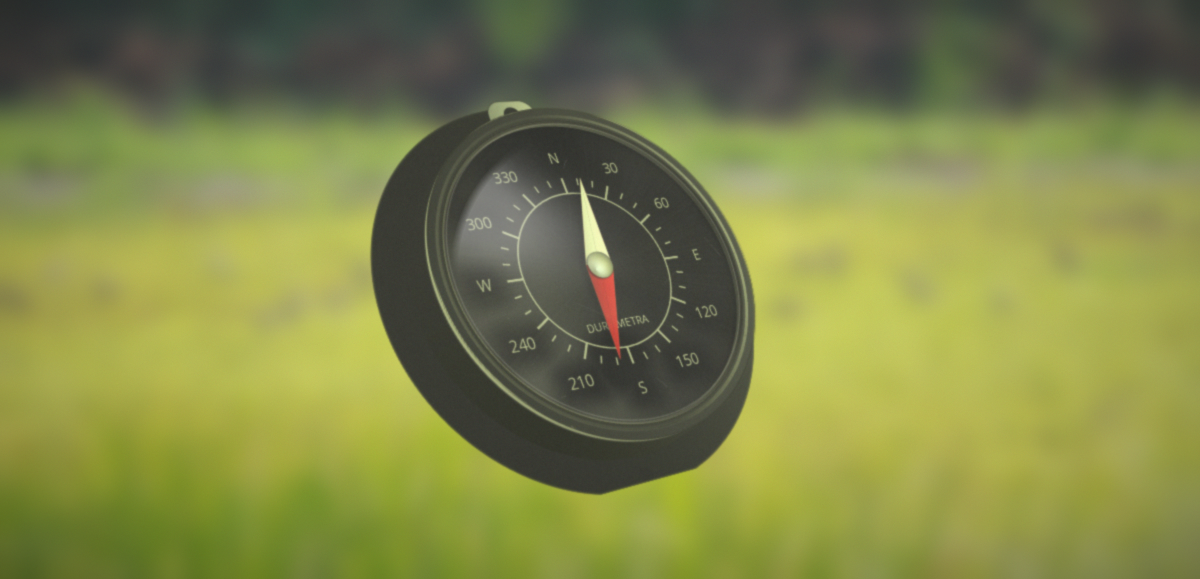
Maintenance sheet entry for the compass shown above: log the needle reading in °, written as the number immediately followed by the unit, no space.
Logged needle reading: 190°
